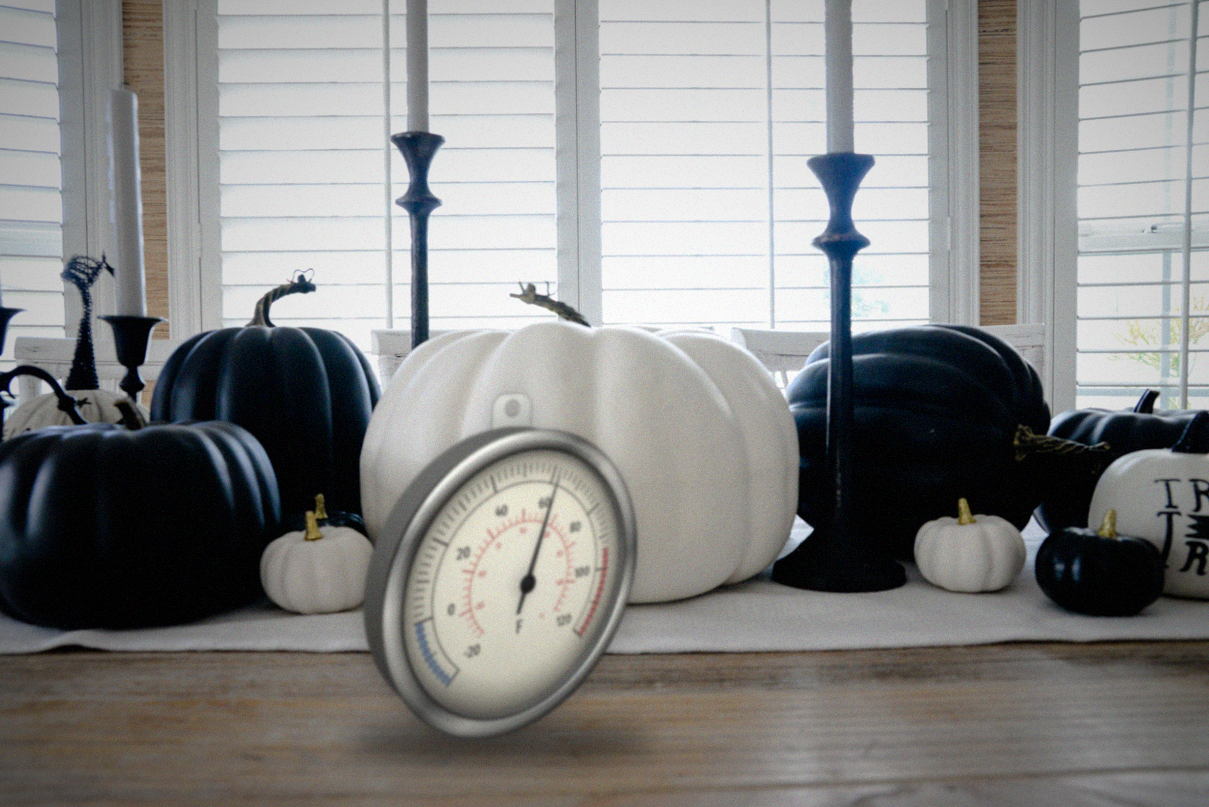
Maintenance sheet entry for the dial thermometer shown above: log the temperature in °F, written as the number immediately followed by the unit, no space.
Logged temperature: 60°F
